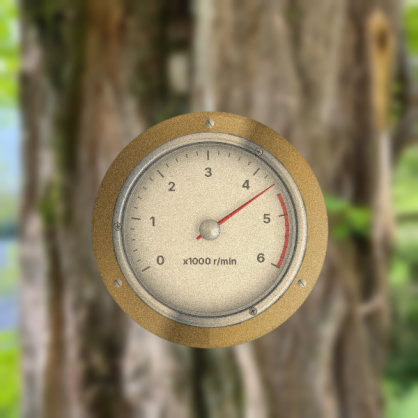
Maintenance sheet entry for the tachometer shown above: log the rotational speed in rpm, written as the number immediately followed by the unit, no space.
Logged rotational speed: 4400rpm
